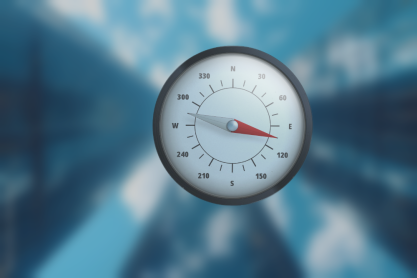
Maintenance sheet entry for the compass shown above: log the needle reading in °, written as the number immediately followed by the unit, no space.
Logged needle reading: 105°
